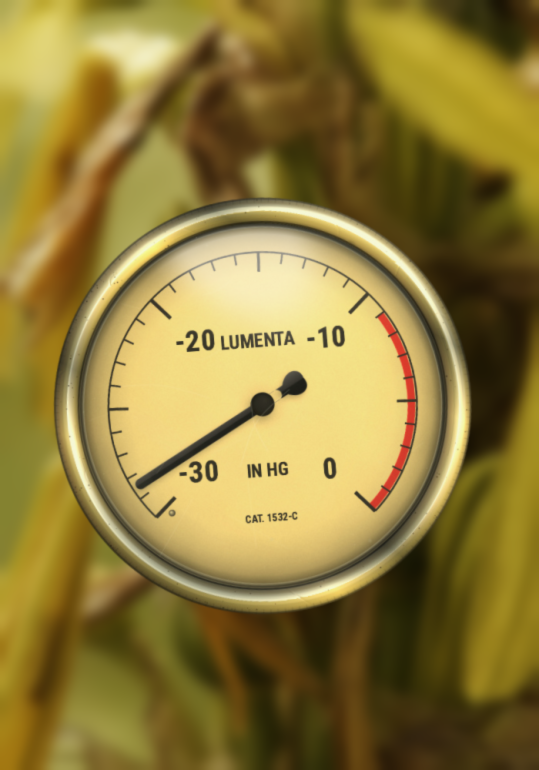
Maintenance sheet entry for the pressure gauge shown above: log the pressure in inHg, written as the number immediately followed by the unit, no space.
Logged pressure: -28.5inHg
